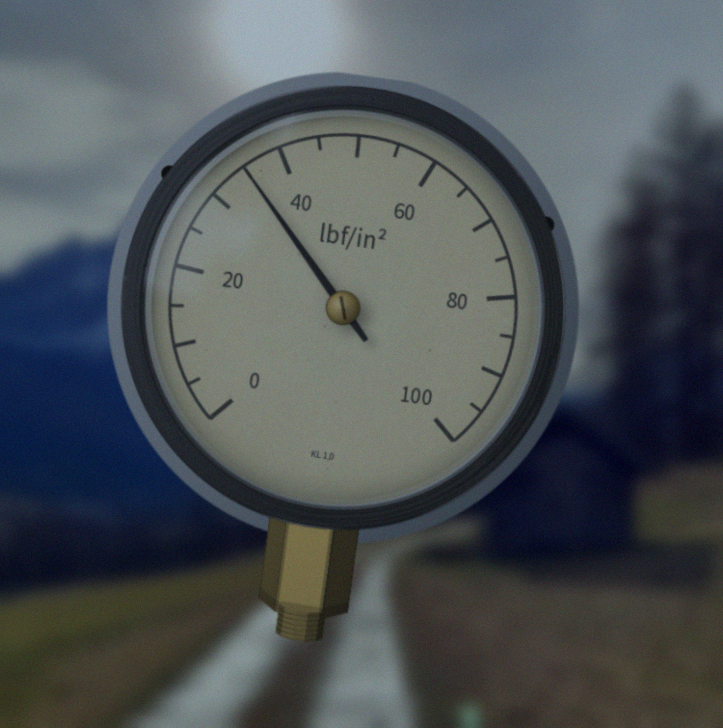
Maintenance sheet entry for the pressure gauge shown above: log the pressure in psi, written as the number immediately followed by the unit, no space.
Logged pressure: 35psi
